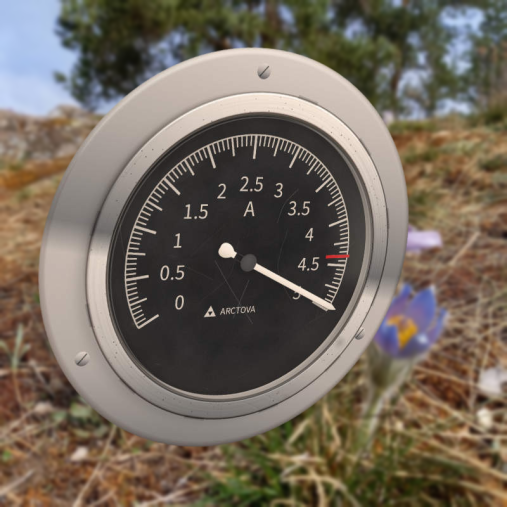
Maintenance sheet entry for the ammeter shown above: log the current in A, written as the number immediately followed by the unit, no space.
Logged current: 4.95A
